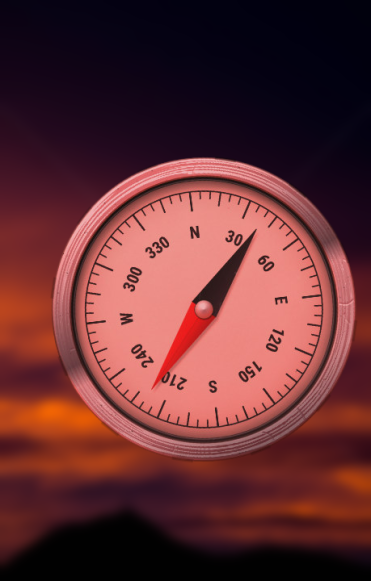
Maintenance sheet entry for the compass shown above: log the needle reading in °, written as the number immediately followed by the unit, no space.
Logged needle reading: 220°
